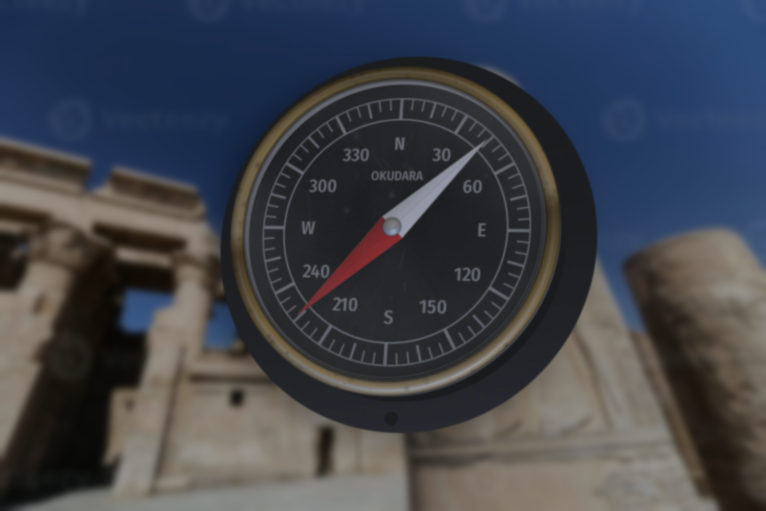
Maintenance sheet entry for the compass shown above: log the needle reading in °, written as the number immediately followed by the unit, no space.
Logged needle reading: 225°
